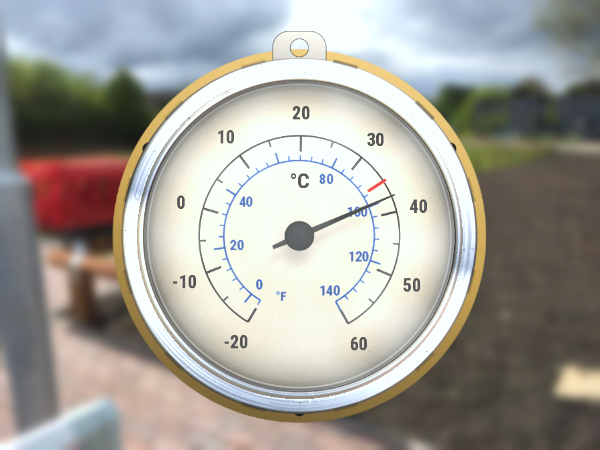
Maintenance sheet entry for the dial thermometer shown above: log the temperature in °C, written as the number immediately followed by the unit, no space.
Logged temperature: 37.5°C
